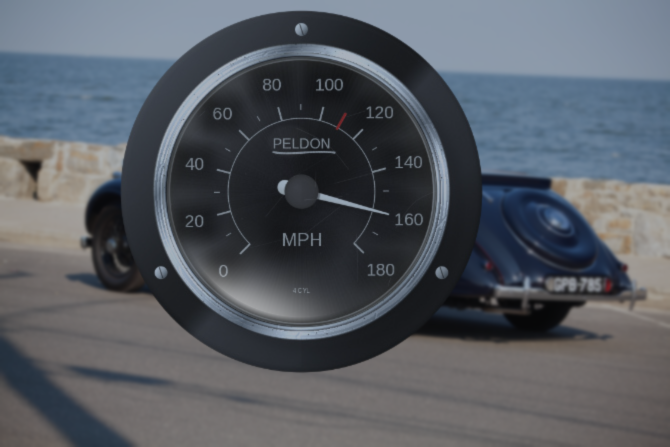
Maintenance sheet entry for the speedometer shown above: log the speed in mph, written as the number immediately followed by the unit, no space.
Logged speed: 160mph
